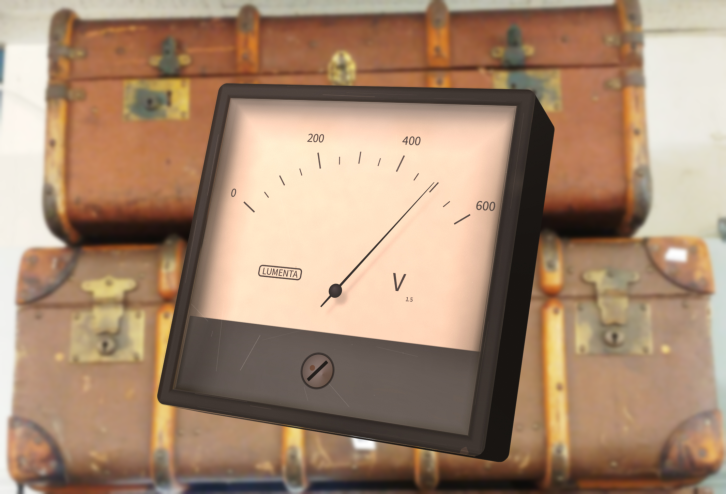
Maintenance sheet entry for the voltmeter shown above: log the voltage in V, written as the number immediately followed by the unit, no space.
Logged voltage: 500V
